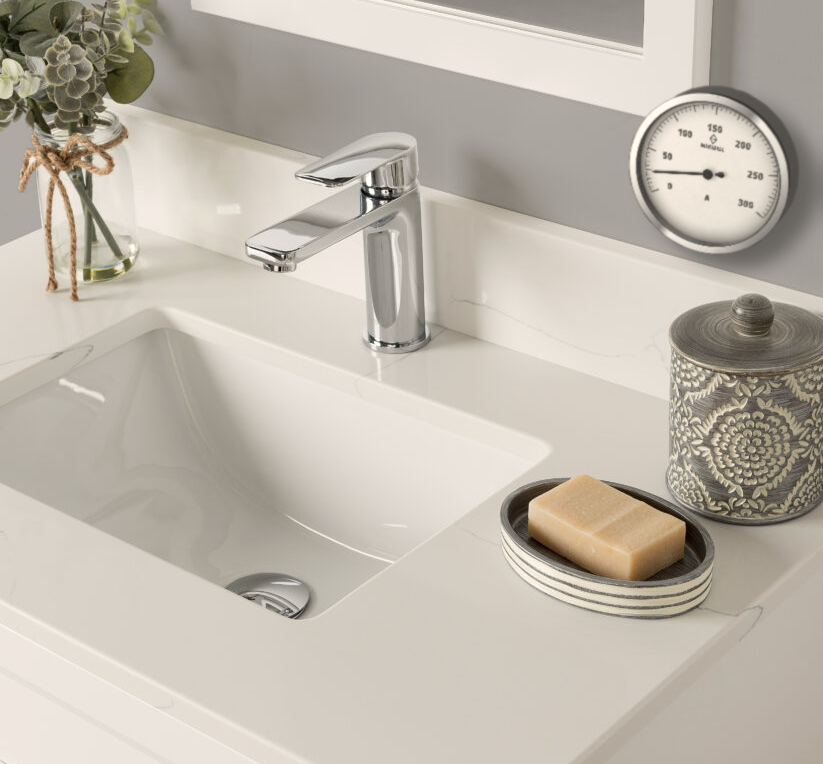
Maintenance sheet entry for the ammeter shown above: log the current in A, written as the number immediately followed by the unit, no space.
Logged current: 25A
